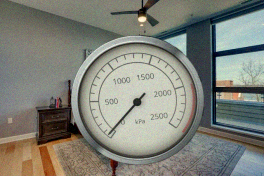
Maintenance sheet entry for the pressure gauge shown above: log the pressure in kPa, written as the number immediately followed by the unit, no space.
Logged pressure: 50kPa
